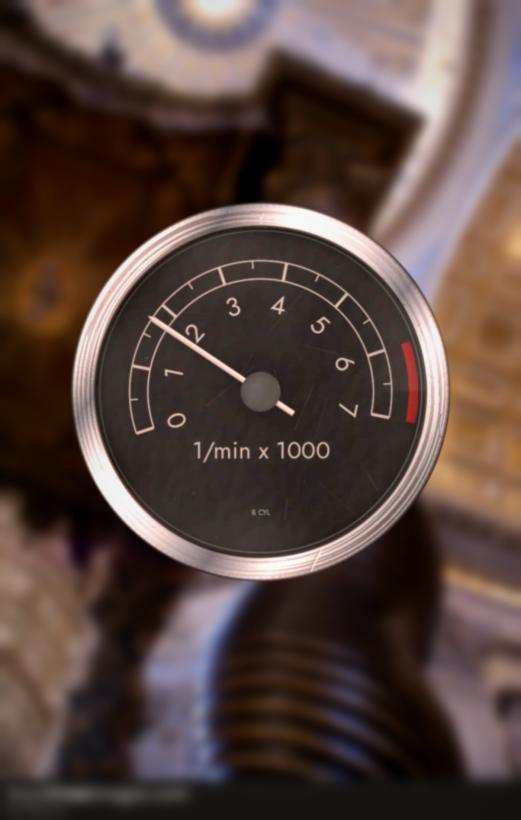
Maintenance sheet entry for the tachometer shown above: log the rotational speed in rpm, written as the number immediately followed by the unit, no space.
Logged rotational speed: 1750rpm
